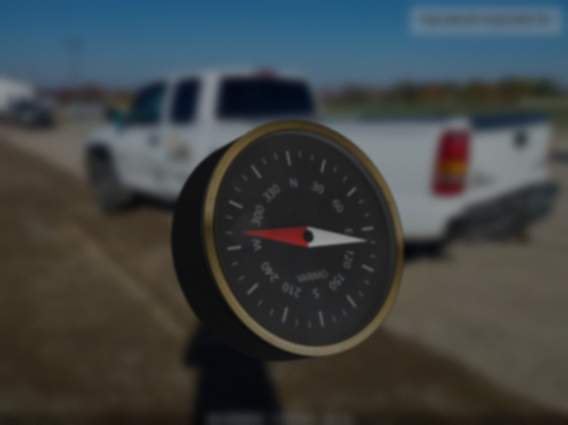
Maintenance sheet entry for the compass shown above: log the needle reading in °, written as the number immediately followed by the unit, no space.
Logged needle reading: 280°
